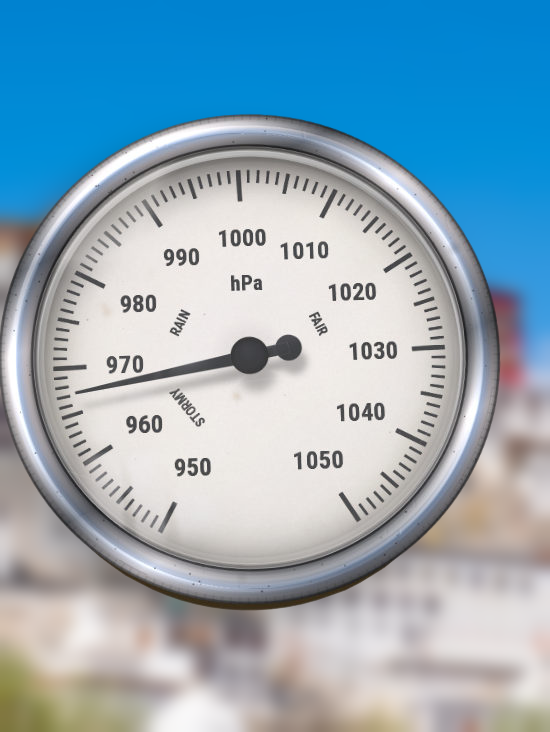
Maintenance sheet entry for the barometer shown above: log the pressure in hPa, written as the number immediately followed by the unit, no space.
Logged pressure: 967hPa
